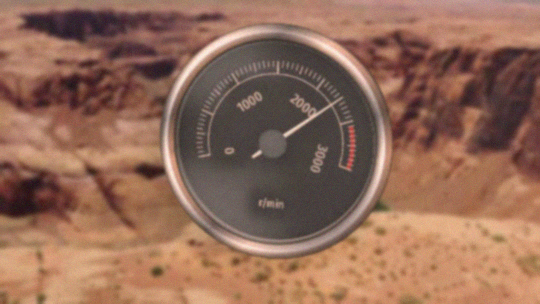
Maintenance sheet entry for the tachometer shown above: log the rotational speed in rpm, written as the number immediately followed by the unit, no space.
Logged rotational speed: 2250rpm
